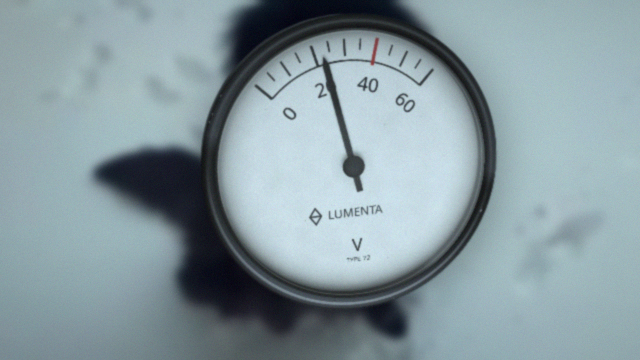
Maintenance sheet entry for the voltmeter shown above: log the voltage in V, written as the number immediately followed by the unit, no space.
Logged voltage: 22.5V
